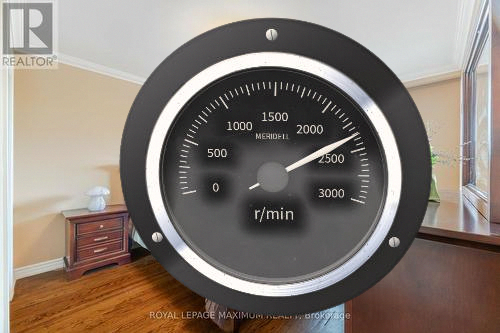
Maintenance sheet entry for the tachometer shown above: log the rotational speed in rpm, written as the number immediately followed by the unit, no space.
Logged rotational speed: 2350rpm
